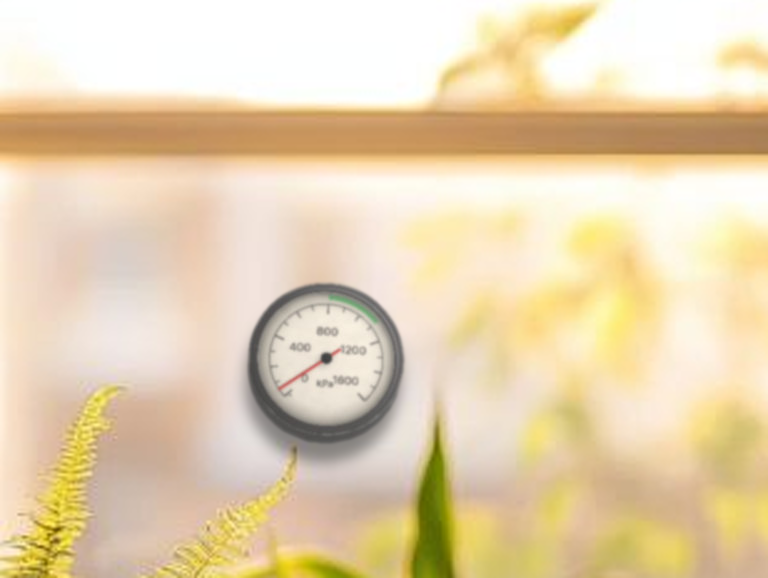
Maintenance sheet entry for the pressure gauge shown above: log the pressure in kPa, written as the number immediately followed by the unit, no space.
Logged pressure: 50kPa
